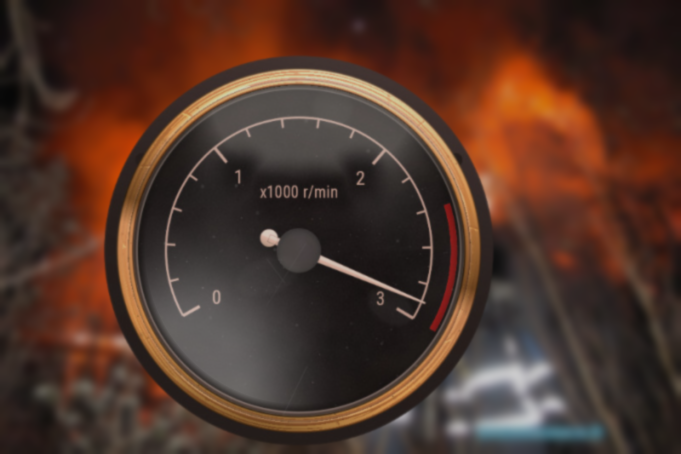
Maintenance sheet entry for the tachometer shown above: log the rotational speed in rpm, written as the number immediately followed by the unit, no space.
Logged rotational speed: 2900rpm
